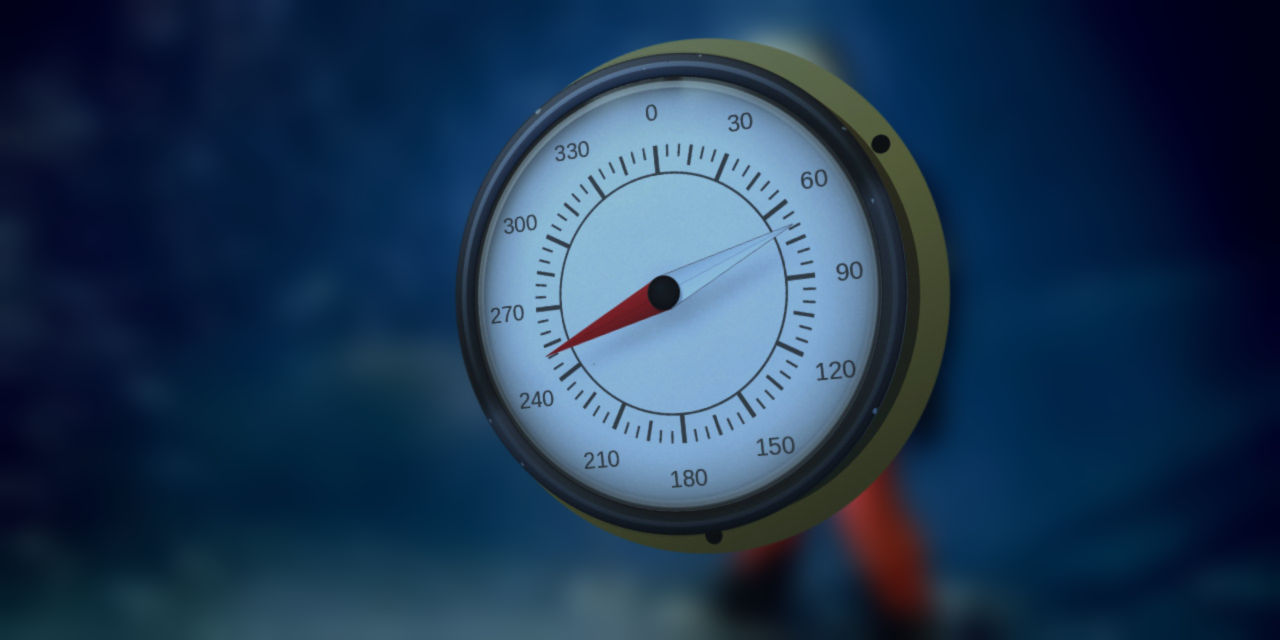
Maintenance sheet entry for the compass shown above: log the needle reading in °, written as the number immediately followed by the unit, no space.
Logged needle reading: 250°
